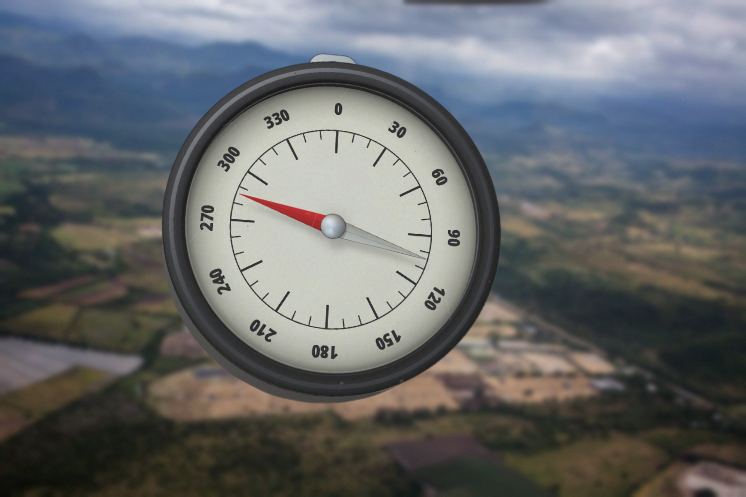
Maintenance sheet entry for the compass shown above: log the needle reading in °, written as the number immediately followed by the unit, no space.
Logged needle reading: 285°
